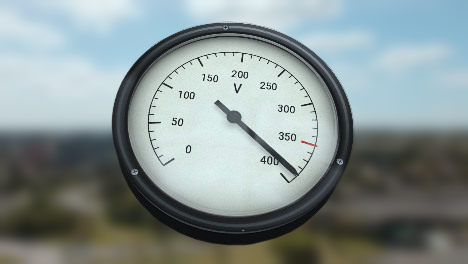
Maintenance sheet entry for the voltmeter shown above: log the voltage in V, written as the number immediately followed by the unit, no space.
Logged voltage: 390V
